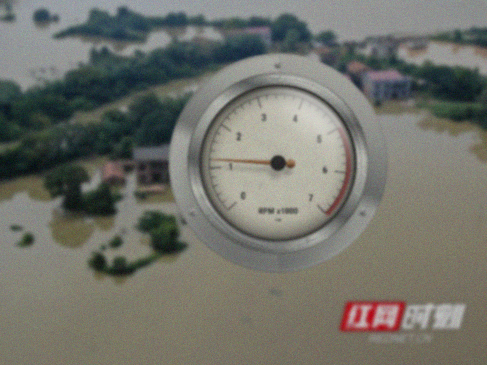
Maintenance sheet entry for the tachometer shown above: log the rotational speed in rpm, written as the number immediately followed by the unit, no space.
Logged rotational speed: 1200rpm
